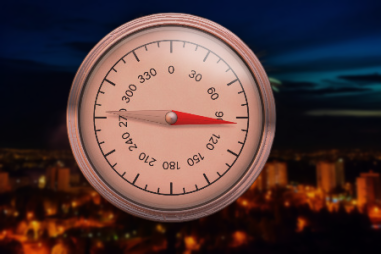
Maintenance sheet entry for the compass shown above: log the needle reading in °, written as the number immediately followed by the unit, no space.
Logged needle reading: 95°
